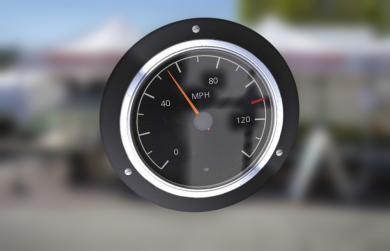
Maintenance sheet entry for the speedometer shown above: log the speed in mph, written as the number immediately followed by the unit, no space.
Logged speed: 55mph
